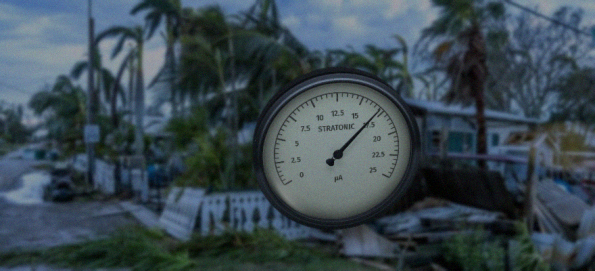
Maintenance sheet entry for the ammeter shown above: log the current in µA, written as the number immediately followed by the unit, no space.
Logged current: 17µA
